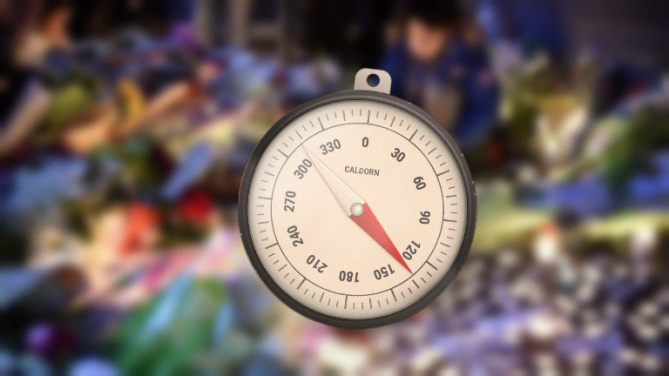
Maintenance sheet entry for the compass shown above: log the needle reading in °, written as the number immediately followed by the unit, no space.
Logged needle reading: 132.5°
